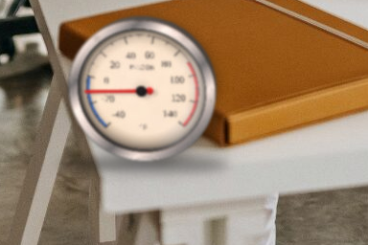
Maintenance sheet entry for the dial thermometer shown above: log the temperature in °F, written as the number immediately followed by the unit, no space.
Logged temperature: -10°F
